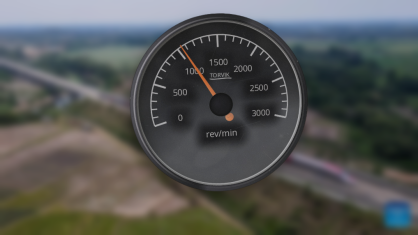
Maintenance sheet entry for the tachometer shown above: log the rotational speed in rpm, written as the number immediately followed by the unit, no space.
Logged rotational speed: 1050rpm
